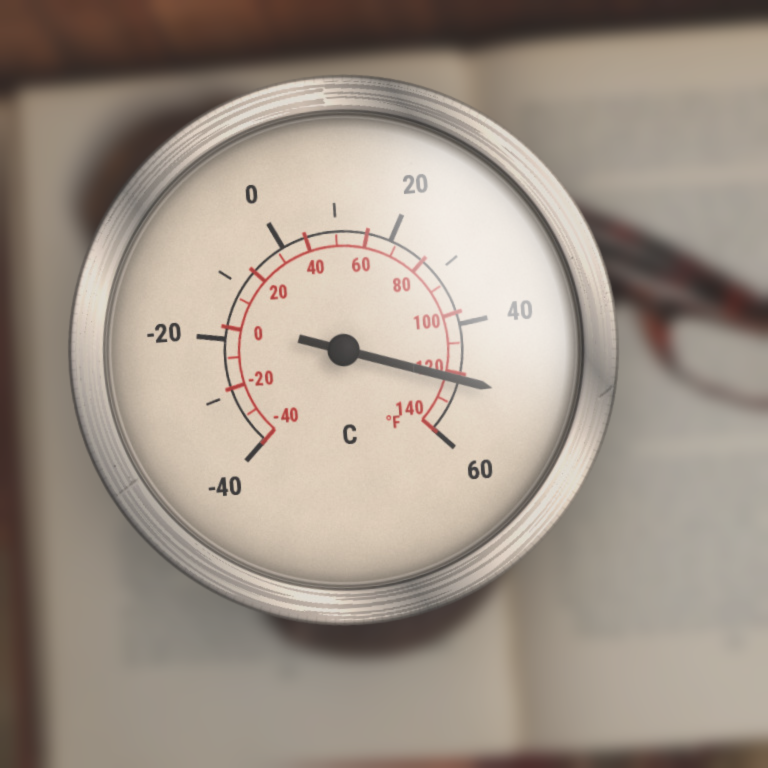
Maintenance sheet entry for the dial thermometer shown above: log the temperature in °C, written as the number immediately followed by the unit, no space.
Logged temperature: 50°C
